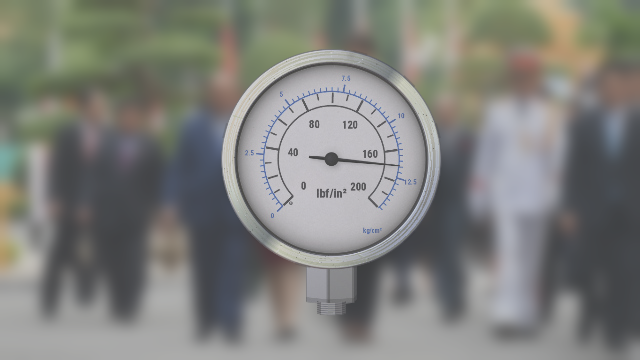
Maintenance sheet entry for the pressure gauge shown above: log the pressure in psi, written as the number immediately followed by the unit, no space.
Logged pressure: 170psi
